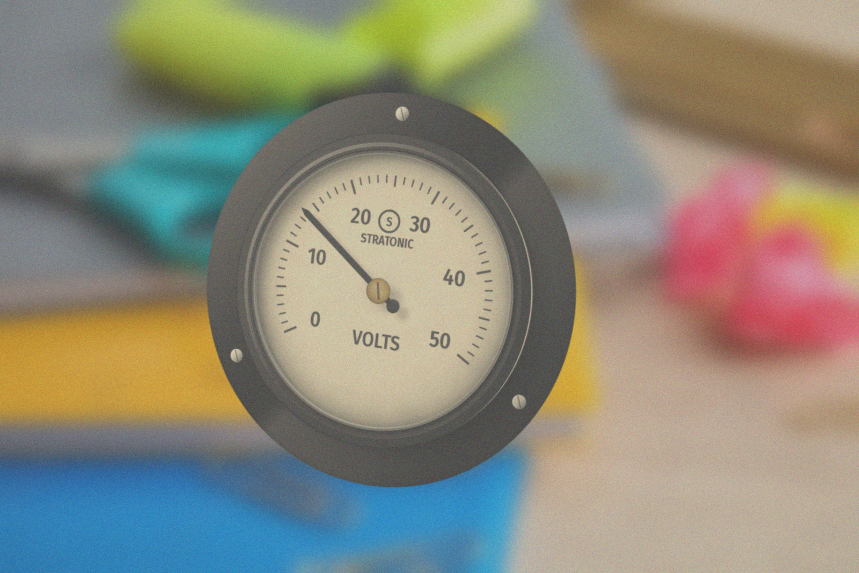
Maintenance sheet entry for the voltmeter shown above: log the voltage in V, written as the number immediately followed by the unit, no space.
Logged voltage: 14V
